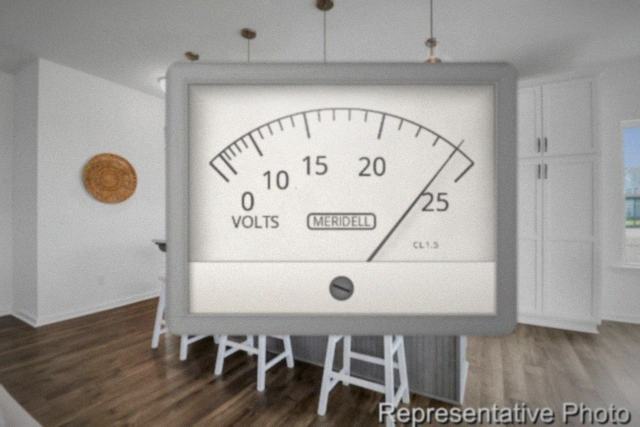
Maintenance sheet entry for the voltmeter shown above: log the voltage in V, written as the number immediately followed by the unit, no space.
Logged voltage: 24V
